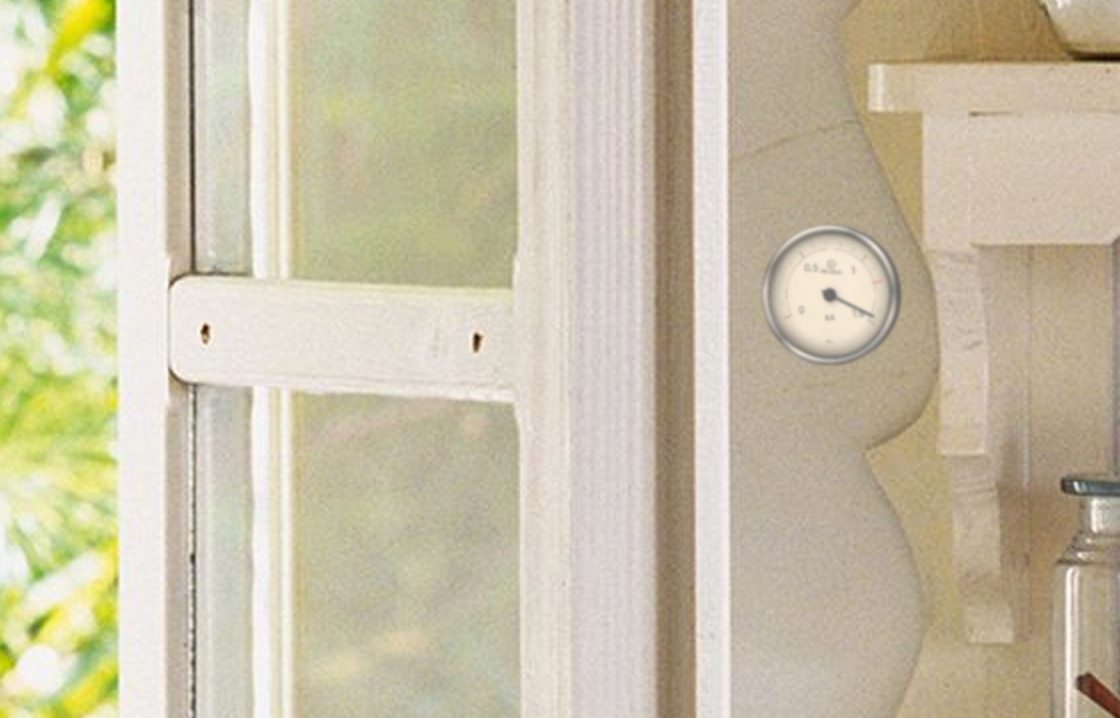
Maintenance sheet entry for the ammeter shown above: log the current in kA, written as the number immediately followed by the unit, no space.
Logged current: 1.45kA
